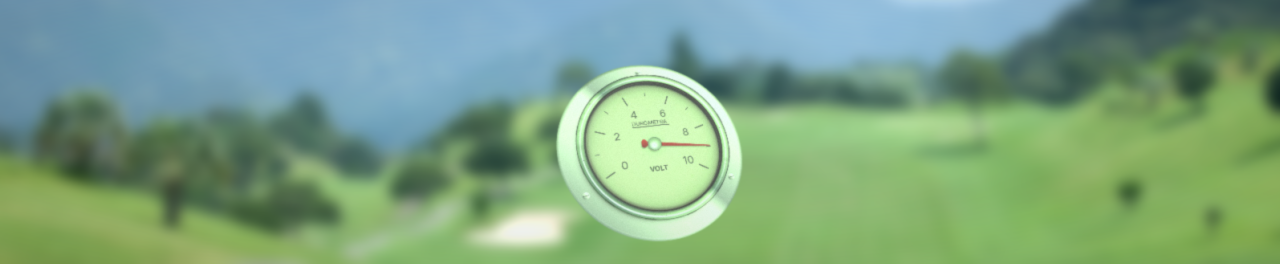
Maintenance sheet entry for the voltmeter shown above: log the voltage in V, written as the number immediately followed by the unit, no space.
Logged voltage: 9V
